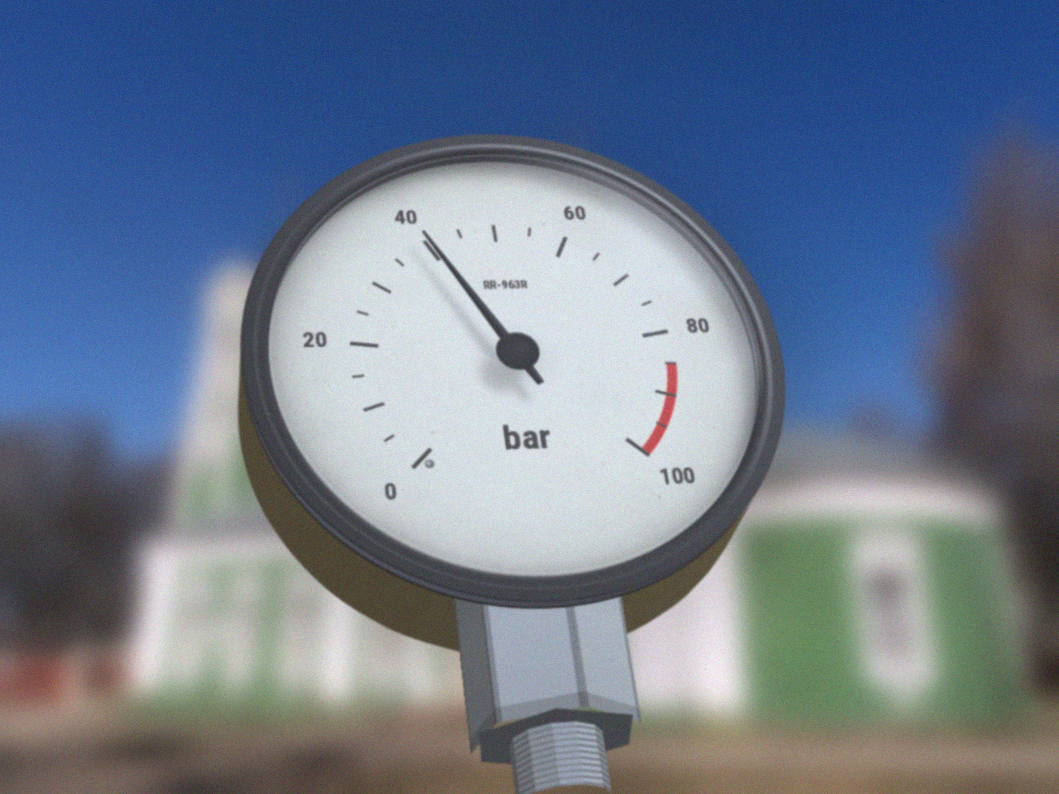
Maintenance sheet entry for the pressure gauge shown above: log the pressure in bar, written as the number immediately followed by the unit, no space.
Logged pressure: 40bar
